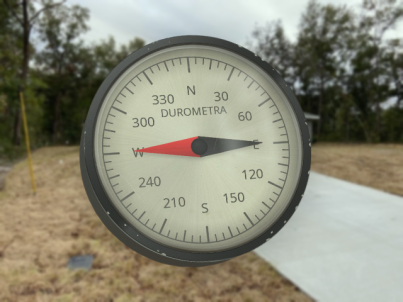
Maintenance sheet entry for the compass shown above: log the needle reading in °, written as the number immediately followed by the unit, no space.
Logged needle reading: 270°
